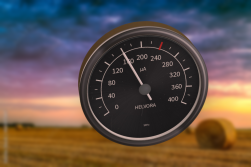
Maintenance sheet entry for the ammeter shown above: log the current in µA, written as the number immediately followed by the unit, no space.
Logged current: 160µA
